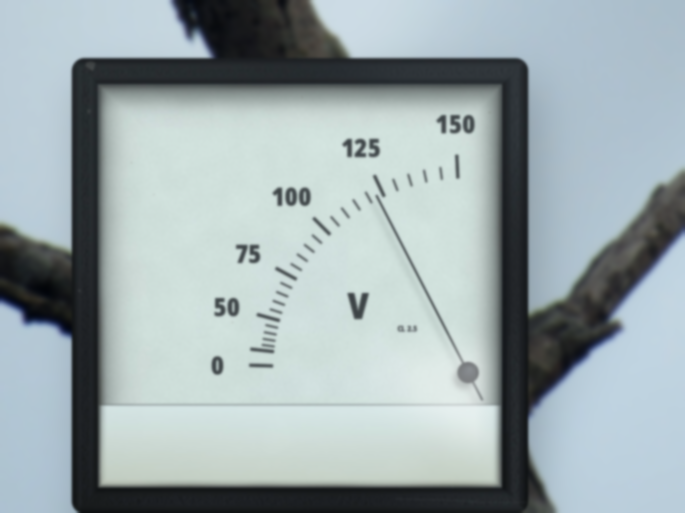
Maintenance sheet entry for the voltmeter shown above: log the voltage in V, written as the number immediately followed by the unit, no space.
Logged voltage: 122.5V
